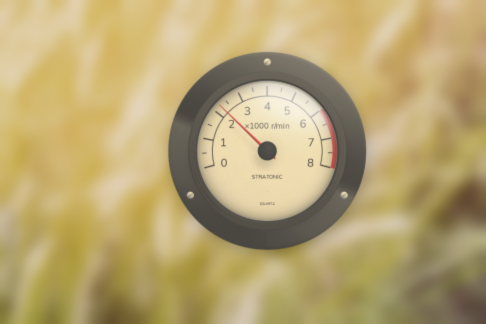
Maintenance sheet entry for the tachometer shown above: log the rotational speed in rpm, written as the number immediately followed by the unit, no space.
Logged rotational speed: 2250rpm
